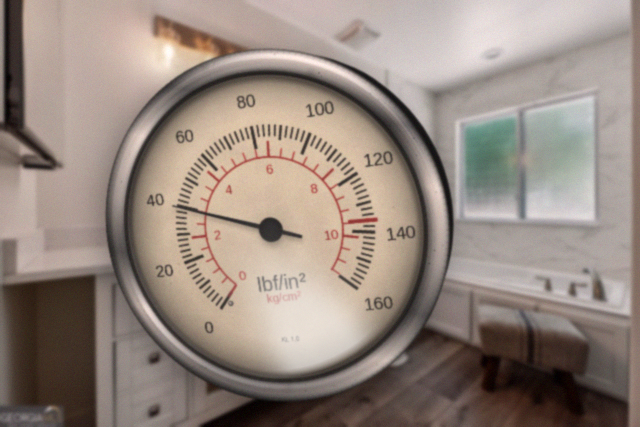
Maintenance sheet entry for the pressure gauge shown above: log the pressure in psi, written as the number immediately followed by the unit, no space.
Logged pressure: 40psi
